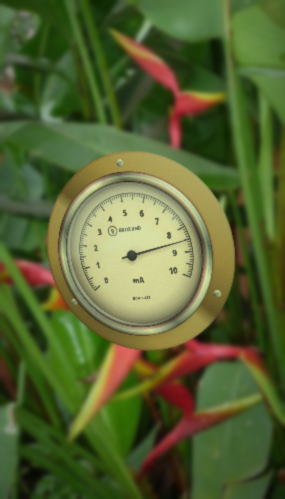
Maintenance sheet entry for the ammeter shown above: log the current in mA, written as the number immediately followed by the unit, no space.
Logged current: 8.5mA
